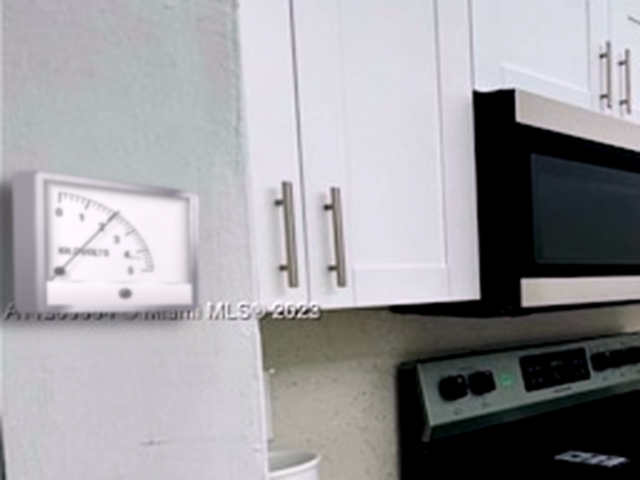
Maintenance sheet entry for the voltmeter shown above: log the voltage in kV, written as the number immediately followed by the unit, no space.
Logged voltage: 2kV
